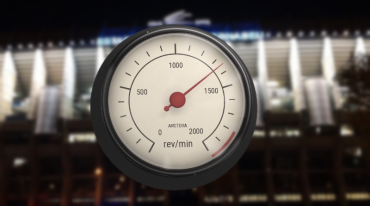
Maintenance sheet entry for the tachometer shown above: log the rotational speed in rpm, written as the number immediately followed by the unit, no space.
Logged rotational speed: 1350rpm
